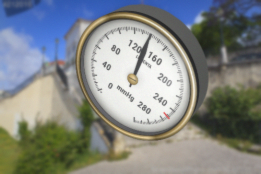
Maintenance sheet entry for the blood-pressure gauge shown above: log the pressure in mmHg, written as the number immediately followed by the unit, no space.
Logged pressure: 140mmHg
